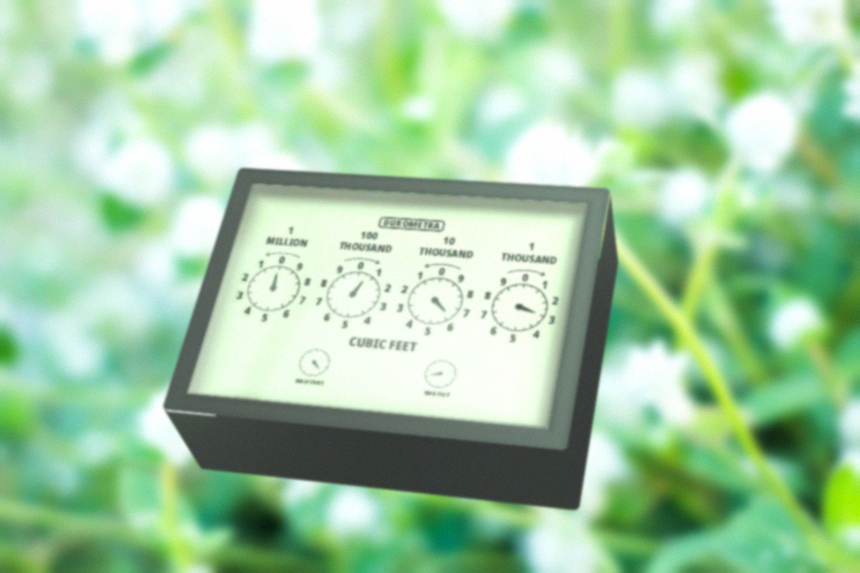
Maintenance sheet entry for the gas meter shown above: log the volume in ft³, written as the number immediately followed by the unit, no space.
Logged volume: 6300ft³
